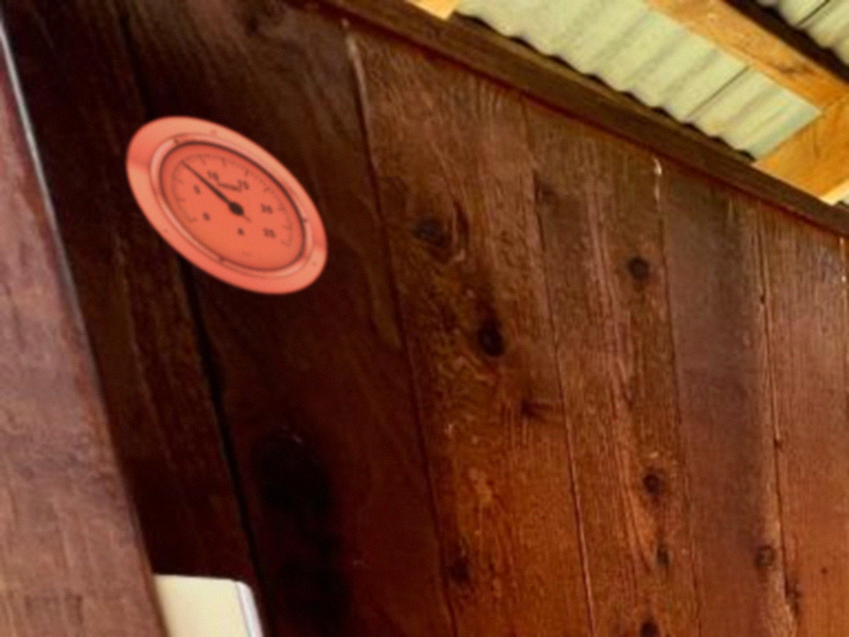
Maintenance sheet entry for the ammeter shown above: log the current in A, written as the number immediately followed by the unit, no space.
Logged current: 7.5A
